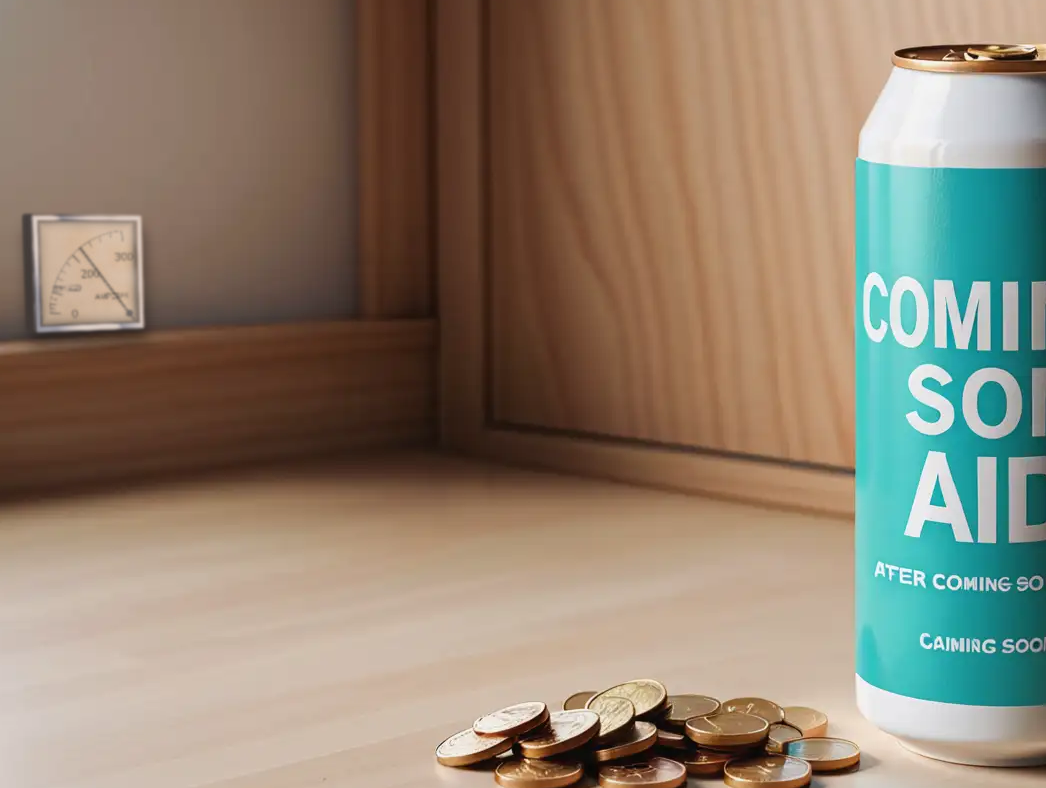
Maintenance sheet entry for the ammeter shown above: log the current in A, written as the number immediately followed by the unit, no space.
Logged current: 220A
